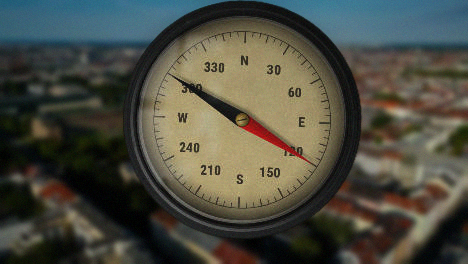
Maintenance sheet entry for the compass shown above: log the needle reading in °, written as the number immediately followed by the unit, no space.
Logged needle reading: 120°
